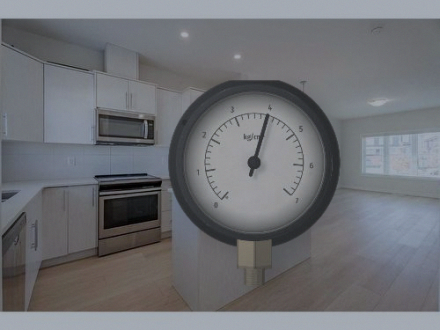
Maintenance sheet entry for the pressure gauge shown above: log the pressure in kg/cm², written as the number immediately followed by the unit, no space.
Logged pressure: 4kg/cm²
